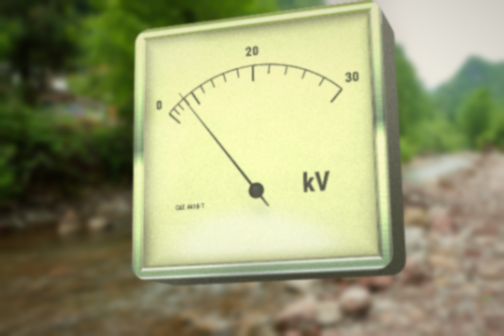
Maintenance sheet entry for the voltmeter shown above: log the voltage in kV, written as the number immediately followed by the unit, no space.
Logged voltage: 8kV
